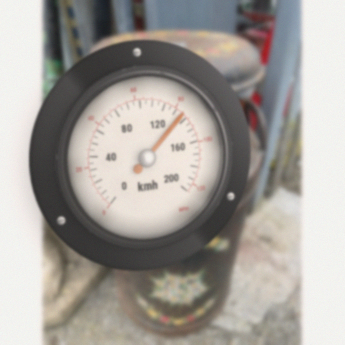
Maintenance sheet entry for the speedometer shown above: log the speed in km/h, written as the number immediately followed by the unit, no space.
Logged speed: 135km/h
